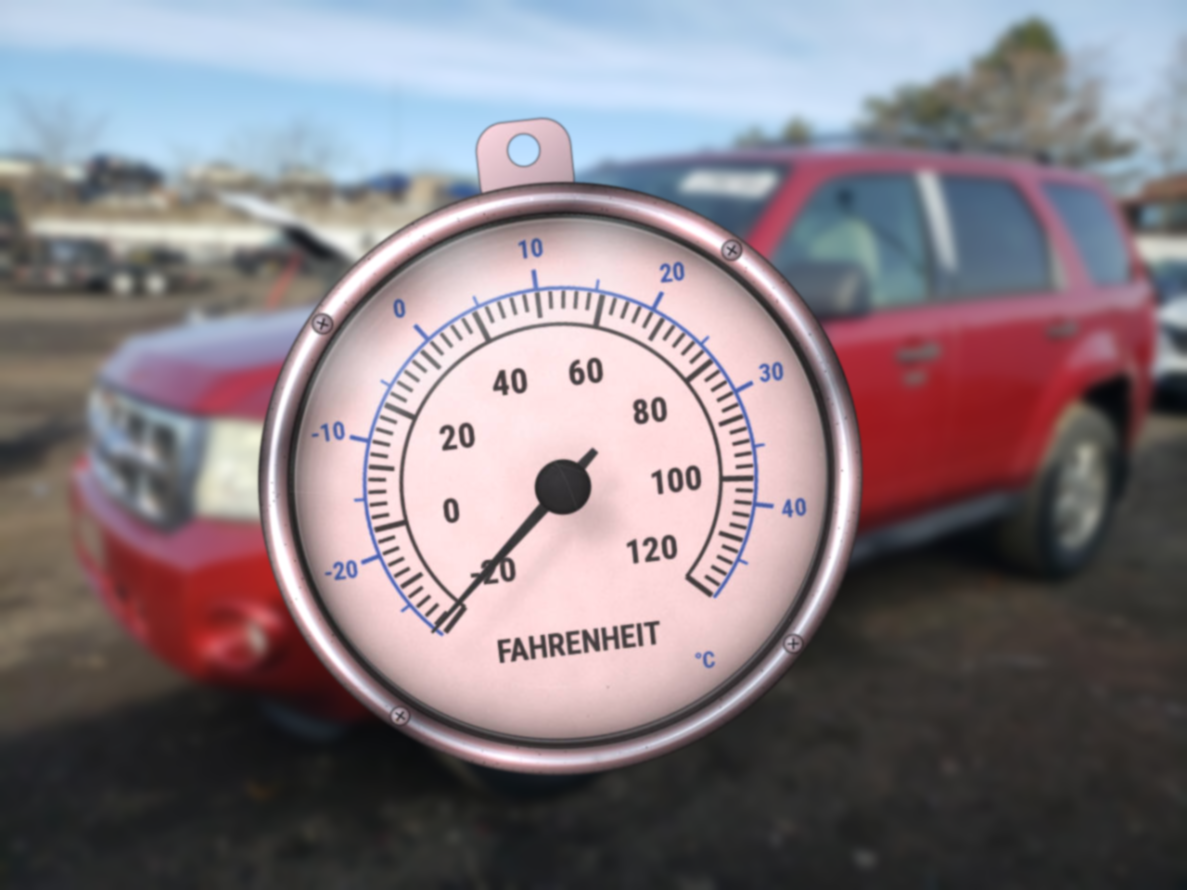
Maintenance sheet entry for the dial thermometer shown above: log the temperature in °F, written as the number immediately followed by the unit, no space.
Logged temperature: -18°F
